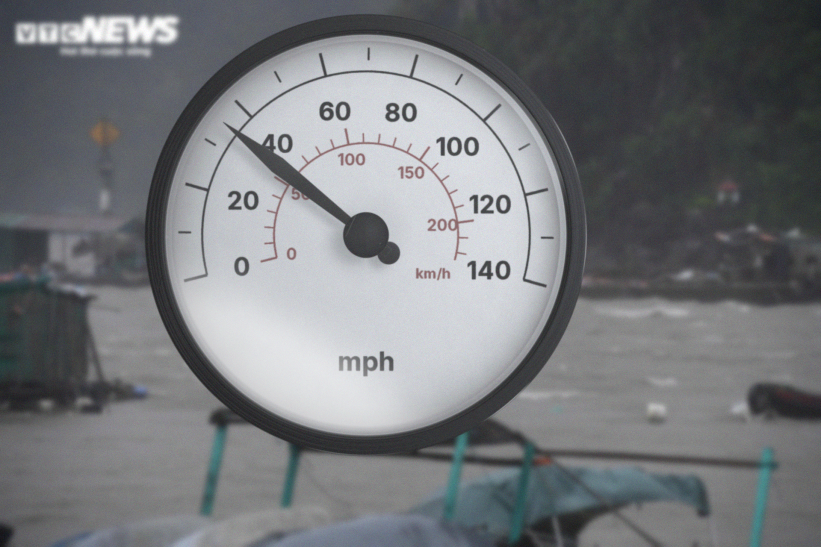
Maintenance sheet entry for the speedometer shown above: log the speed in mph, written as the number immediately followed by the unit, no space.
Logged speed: 35mph
